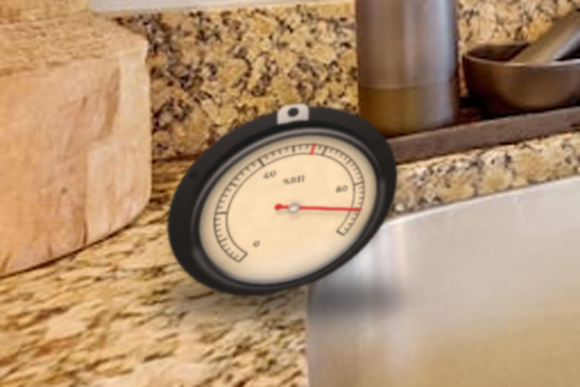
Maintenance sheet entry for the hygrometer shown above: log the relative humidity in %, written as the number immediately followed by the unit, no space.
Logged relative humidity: 90%
